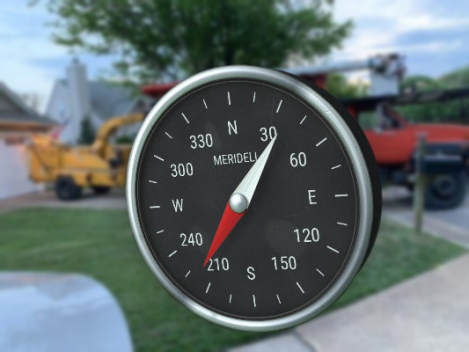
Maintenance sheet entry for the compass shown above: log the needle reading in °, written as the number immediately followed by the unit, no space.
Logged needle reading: 217.5°
